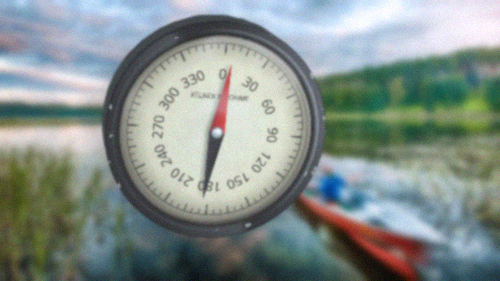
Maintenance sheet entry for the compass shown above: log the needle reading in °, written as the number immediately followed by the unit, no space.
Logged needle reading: 5°
